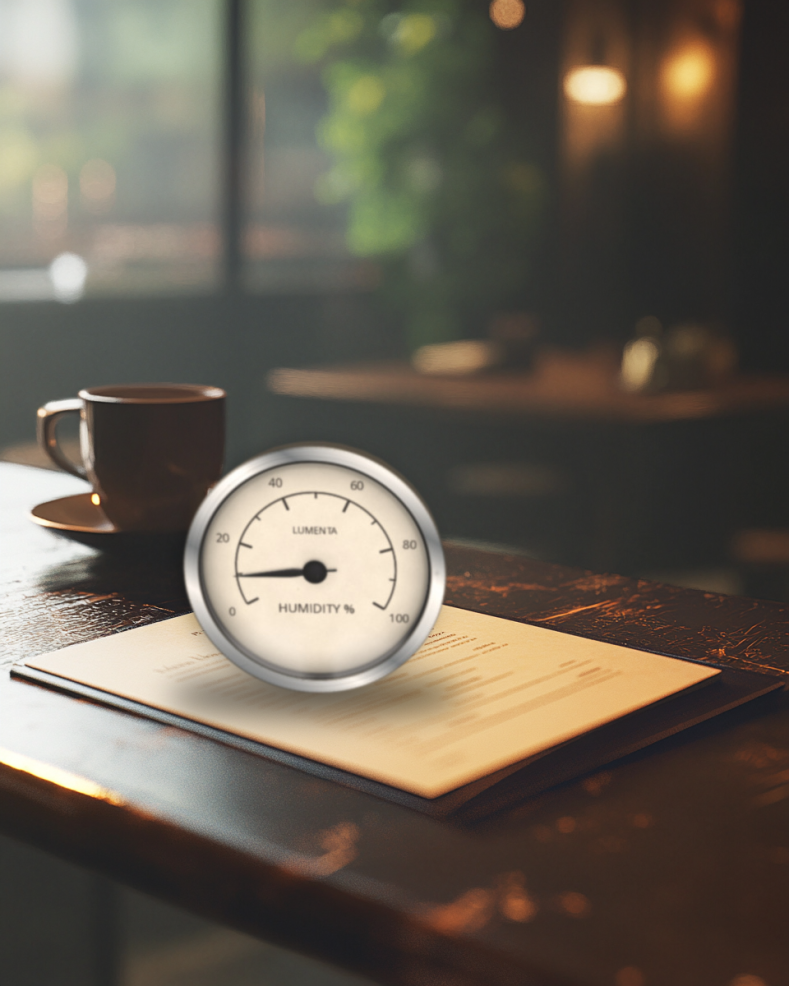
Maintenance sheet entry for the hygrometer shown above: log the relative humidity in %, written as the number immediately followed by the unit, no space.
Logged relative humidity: 10%
